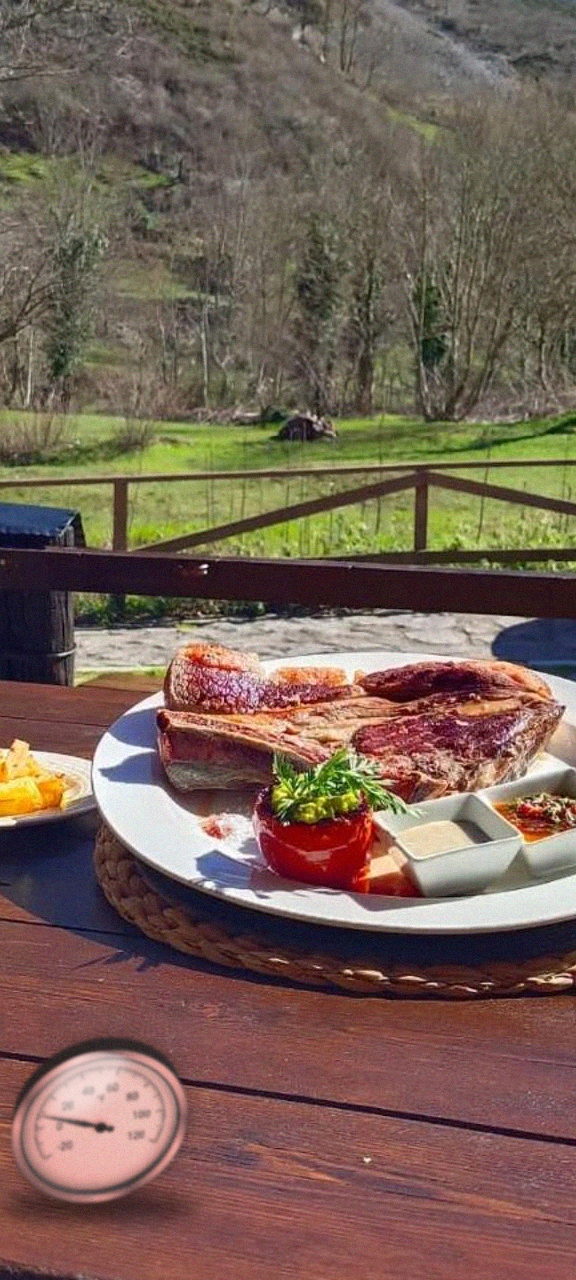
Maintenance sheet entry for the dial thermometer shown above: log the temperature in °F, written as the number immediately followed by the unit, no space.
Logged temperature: 10°F
